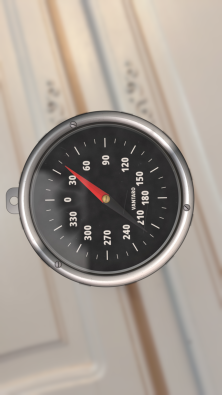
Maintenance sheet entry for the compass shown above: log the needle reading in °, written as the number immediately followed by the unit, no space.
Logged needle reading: 40°
